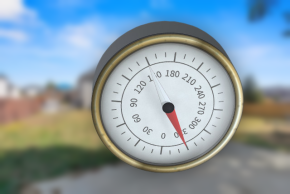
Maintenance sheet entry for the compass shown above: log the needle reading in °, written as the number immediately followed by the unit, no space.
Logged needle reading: 330°
